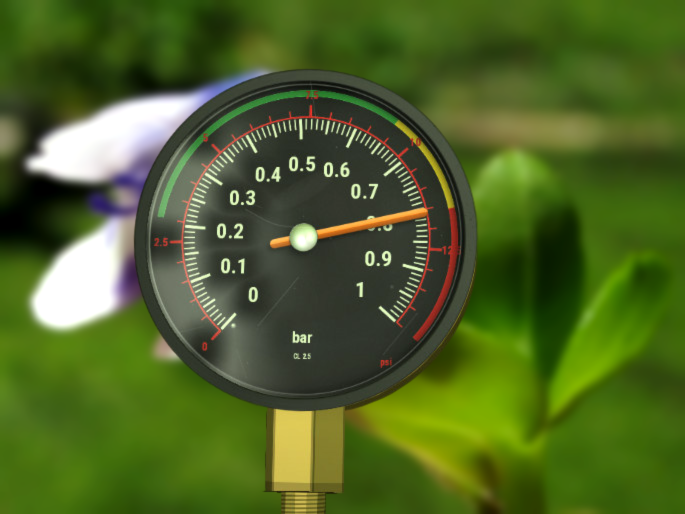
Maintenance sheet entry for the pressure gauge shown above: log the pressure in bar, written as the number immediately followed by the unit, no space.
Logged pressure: 0.8bar
